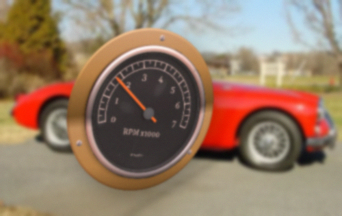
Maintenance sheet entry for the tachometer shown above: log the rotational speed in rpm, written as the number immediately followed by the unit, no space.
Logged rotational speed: 1750rpm
